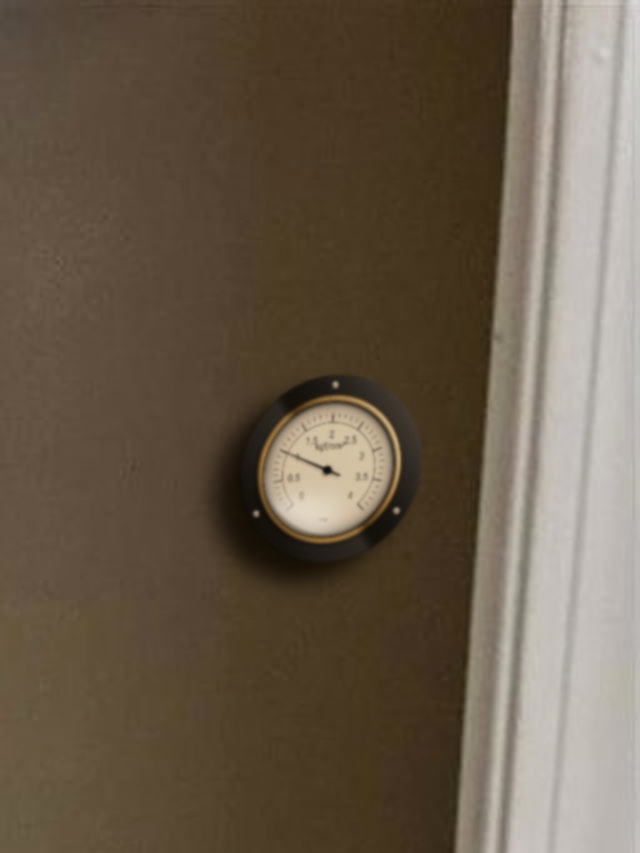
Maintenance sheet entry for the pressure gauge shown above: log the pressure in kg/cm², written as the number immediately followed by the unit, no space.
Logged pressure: 1kg/cm²
